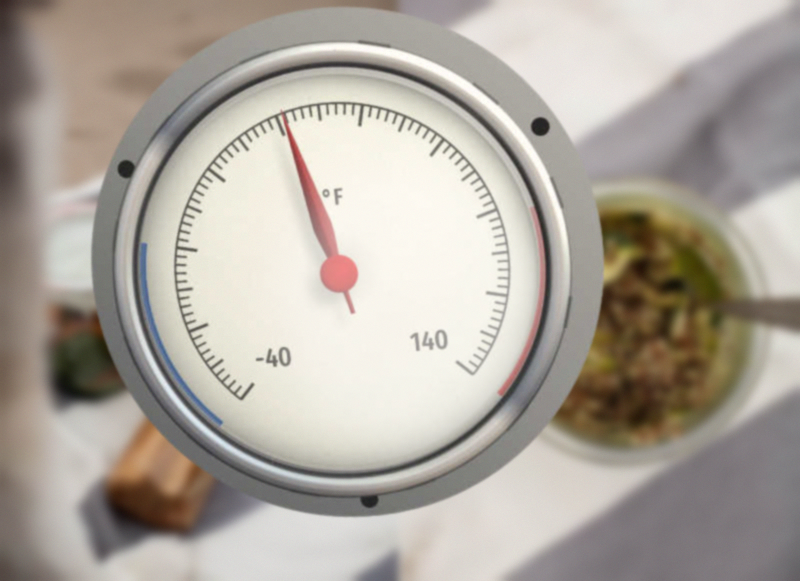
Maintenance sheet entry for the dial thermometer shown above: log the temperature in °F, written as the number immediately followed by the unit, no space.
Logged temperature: 42°F
